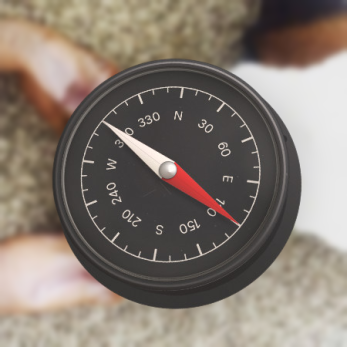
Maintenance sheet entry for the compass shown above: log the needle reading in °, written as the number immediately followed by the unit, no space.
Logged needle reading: 120°
